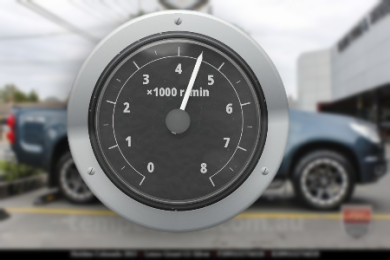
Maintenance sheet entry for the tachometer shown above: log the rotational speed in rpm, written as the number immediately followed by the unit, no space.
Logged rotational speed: 4500rpm
